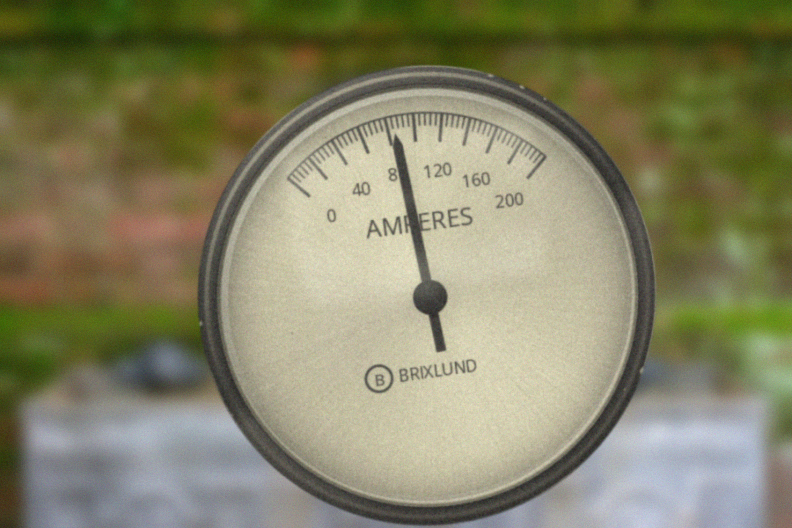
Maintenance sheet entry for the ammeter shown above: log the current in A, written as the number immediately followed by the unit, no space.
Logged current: 84A
